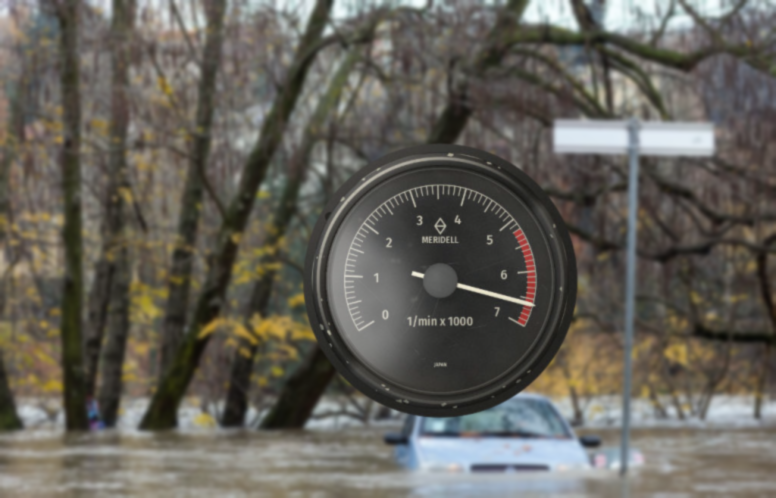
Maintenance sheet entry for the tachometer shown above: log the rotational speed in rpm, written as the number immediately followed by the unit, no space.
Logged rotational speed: 6600rpm
